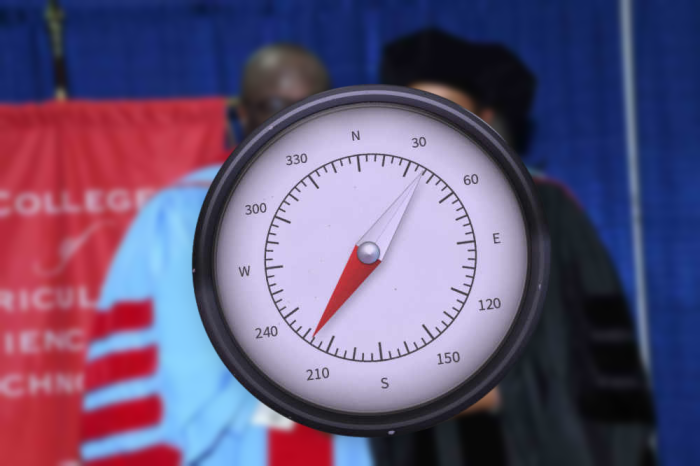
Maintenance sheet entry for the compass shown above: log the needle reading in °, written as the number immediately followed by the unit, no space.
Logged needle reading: 220°
